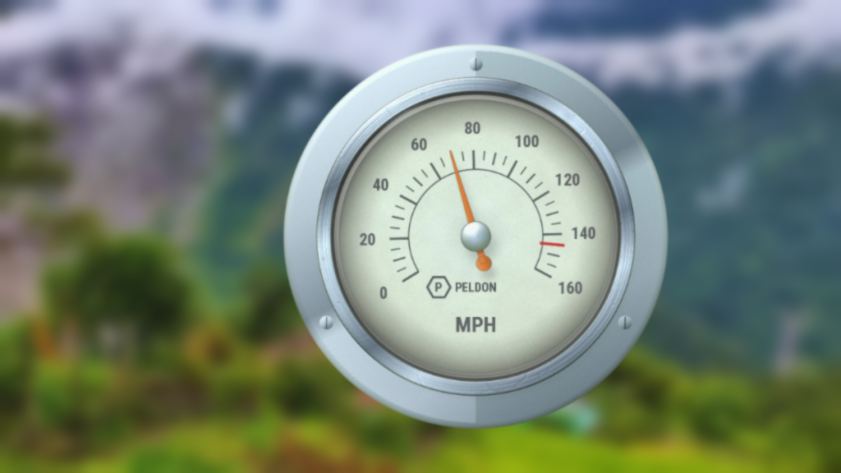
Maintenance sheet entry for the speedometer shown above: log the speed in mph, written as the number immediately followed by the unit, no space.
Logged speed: 70mph
